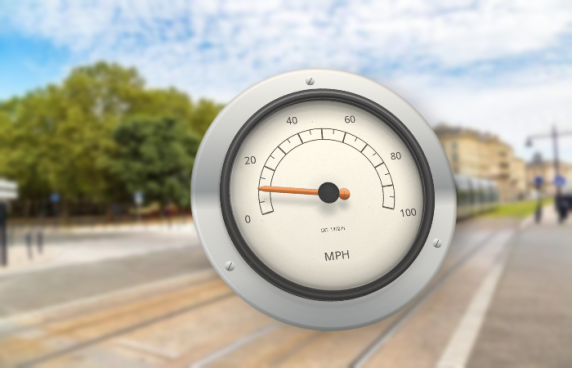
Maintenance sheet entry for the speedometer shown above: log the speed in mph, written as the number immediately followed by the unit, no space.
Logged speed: 10mph
